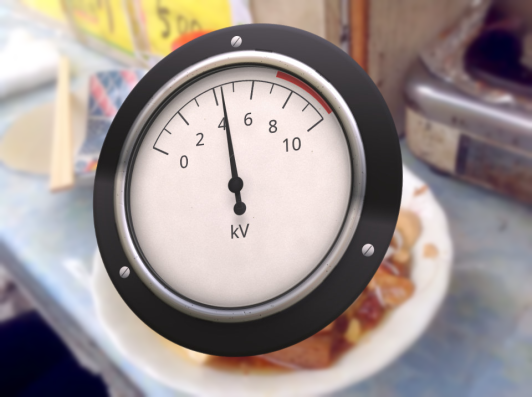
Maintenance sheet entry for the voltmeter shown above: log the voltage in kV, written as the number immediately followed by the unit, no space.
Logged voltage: 4.5kV
